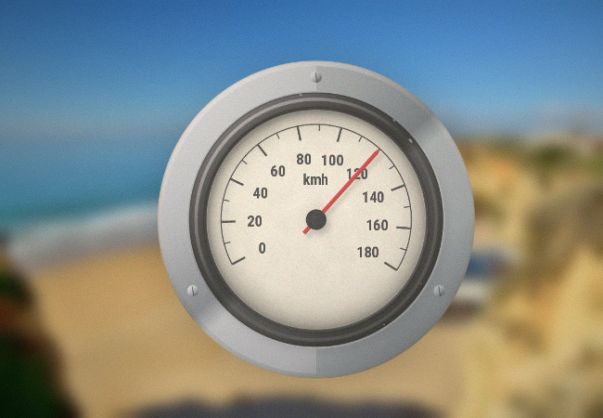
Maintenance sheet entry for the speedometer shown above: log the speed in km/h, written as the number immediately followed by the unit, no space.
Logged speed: 120km/h
